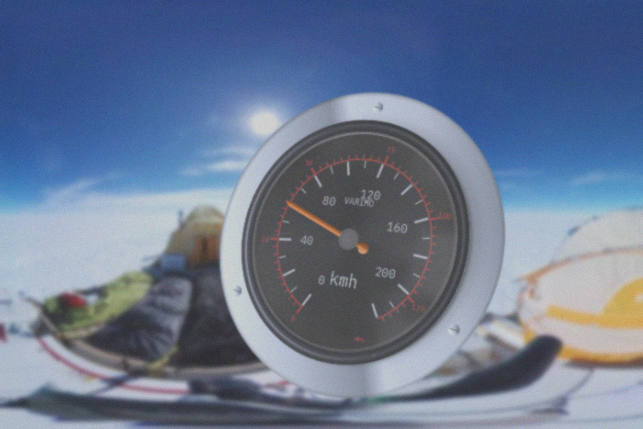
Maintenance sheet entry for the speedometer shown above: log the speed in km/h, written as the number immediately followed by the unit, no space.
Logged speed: 60km/h
